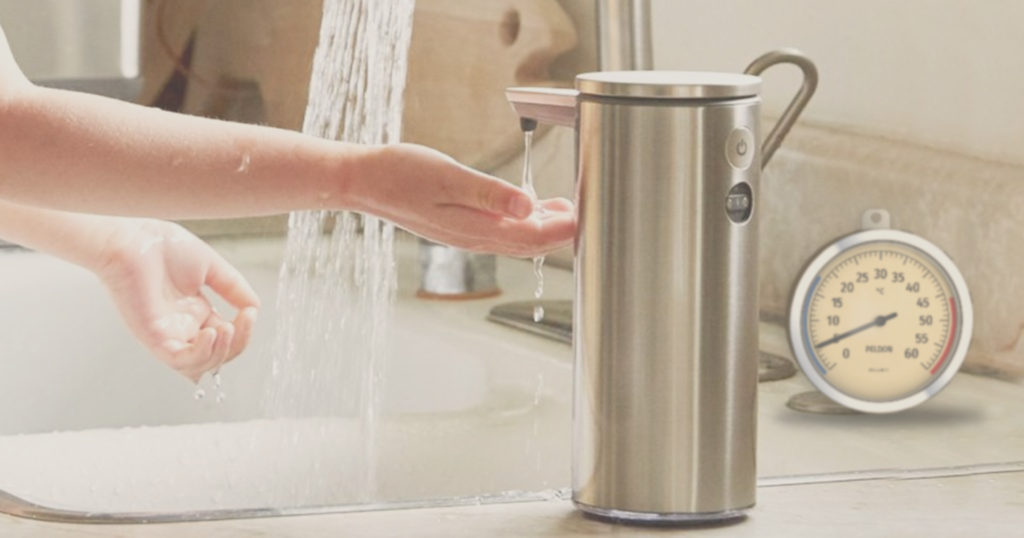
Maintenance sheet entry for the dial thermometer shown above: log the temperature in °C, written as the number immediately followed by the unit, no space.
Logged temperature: 5°C
